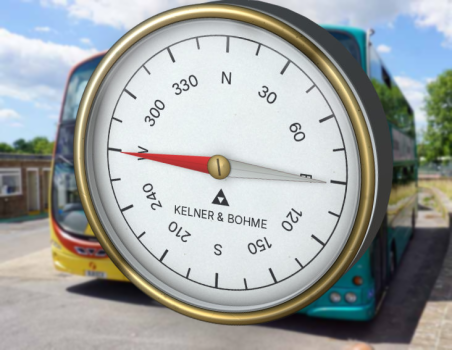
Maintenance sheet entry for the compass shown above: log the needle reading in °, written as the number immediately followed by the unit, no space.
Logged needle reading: 270°
